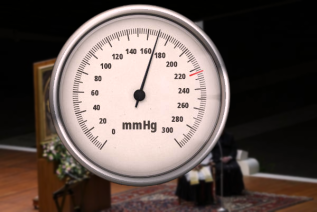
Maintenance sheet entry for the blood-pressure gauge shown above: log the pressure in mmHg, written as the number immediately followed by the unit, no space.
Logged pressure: 170mmHg
